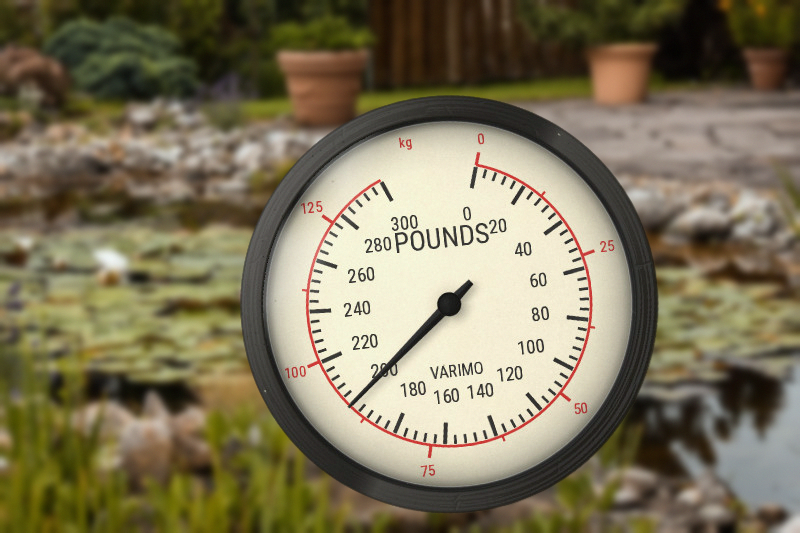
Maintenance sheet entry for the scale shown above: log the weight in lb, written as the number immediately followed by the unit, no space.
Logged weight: 200lb
